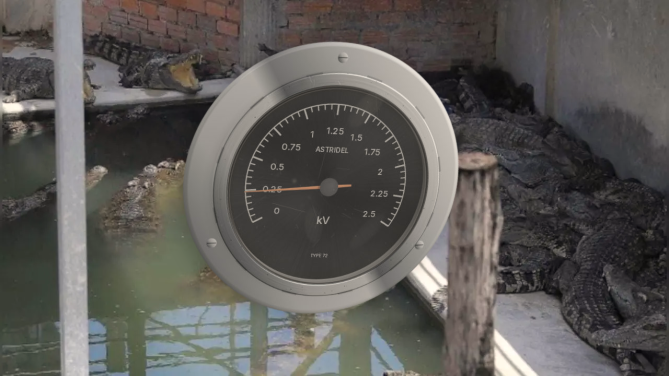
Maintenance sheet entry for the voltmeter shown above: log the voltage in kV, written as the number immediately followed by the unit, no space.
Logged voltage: 0.25kV
